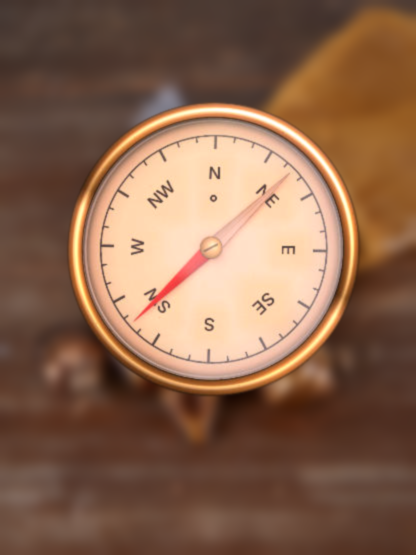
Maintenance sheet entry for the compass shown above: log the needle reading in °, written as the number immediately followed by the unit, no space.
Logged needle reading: 225°
